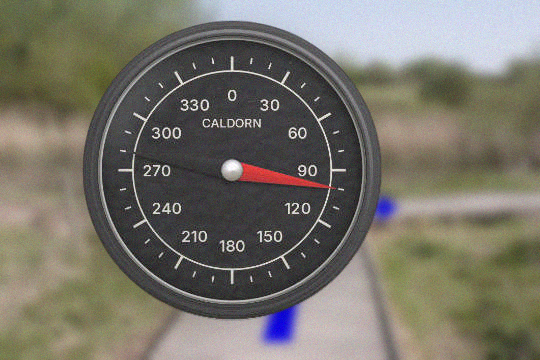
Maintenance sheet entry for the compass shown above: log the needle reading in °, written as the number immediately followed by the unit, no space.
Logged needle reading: 100°
